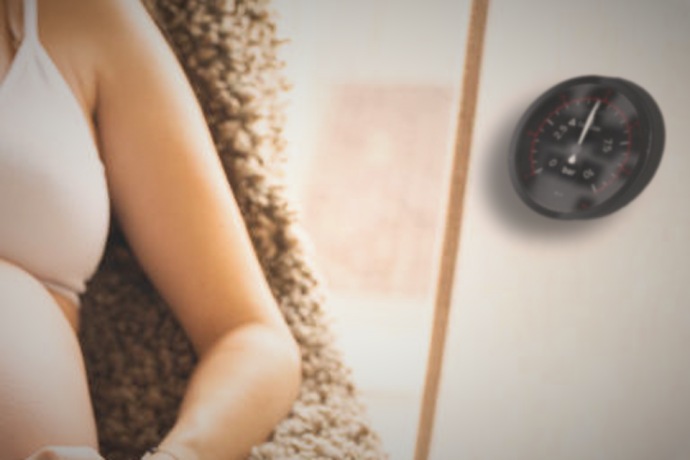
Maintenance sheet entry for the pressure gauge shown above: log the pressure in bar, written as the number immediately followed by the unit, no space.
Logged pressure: 5bar
